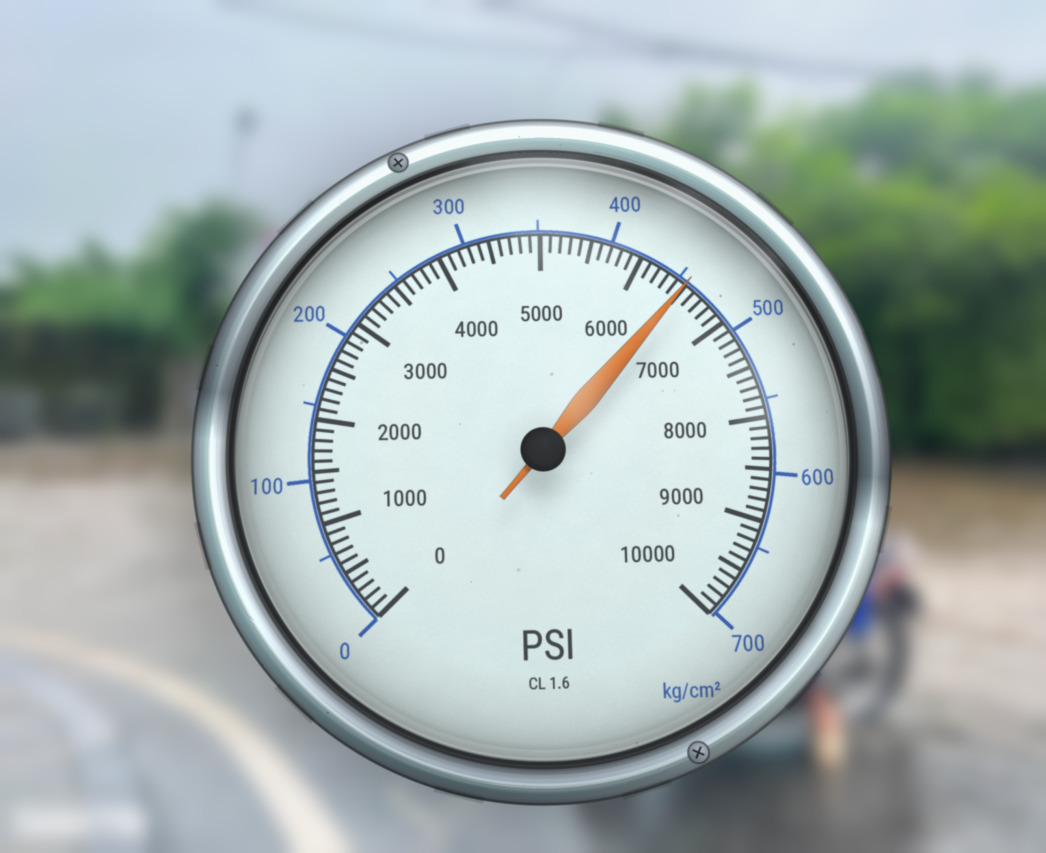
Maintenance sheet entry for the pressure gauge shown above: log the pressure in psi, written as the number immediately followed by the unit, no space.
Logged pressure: 6500psi
